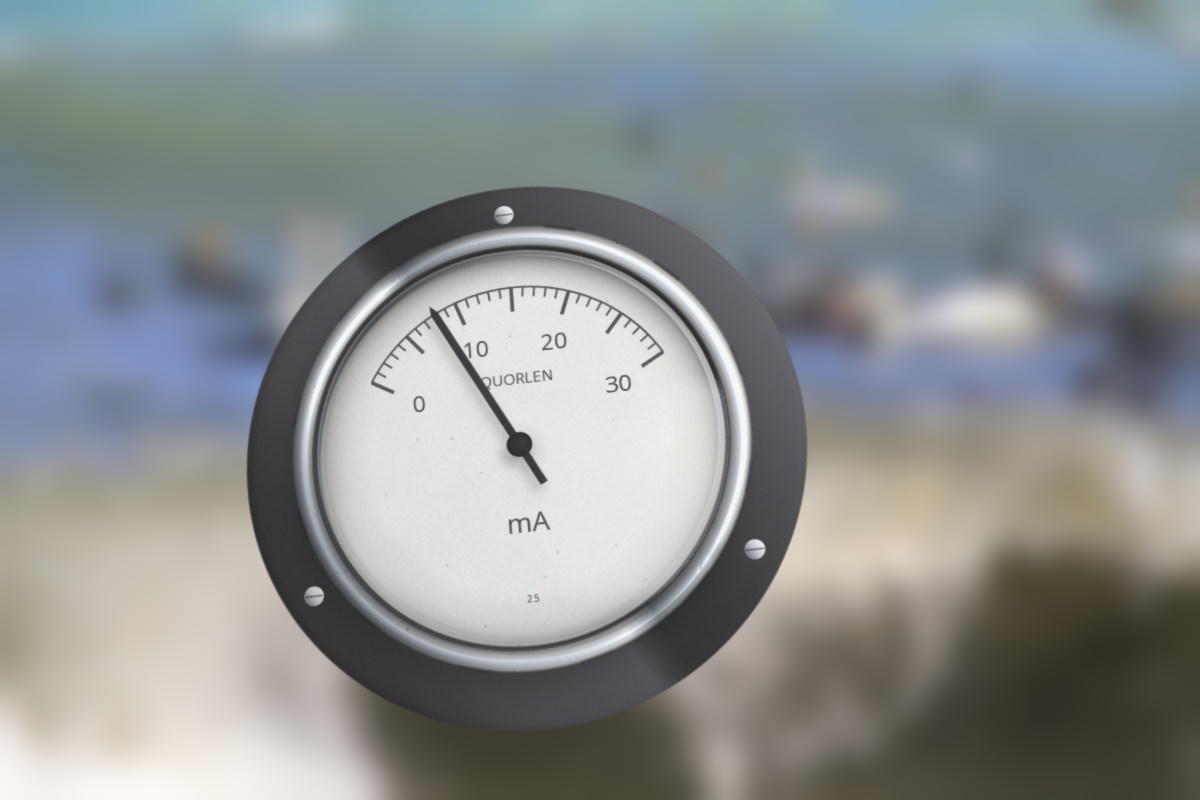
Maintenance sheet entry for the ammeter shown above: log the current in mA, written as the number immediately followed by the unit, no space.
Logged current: 8mA
